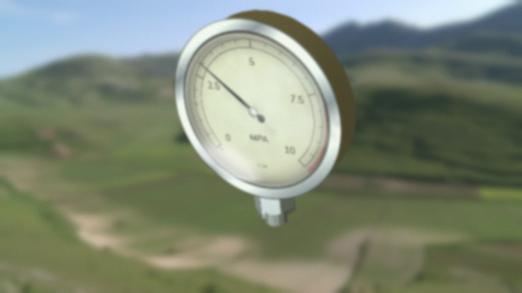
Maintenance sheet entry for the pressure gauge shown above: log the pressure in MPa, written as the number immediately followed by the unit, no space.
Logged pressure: 3MPa
